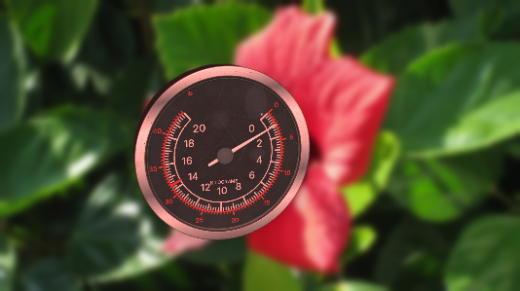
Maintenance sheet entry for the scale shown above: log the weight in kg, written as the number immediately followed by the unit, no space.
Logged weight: 1kg
